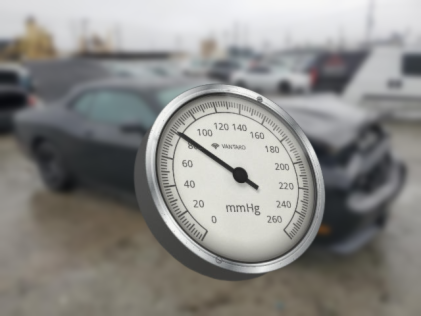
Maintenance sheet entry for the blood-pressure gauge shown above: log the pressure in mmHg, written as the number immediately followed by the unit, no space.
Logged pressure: 80mmHg
